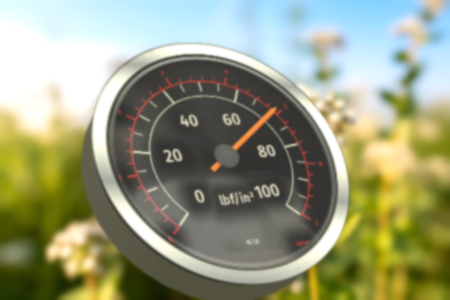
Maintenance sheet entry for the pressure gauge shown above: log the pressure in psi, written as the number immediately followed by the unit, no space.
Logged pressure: 70psi
